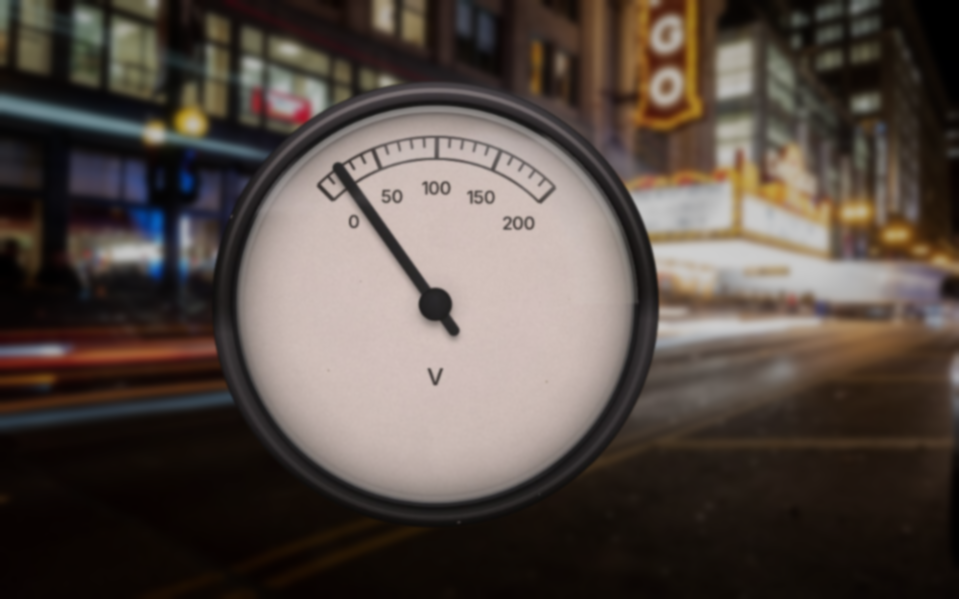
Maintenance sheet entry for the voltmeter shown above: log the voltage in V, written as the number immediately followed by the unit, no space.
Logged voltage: 20V
